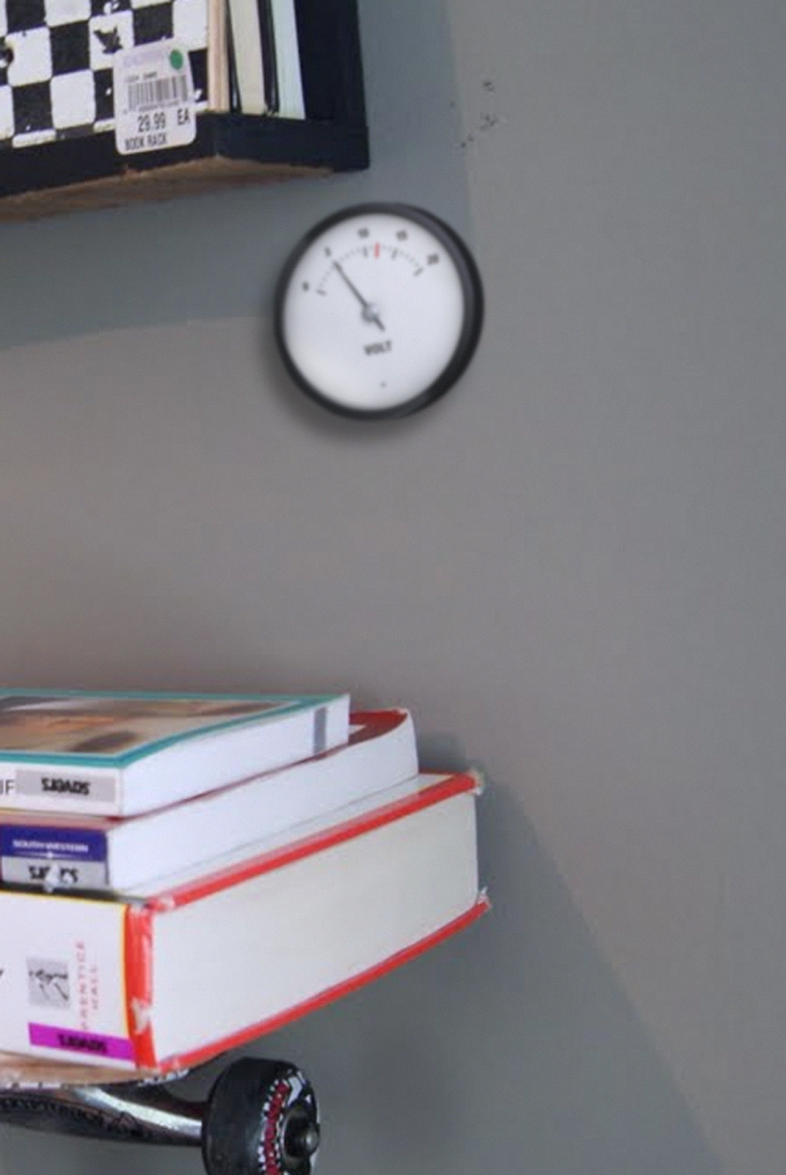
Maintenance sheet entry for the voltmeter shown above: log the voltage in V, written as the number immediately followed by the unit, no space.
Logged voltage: 5V
